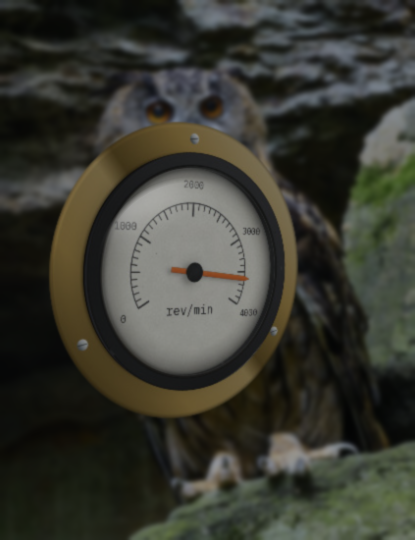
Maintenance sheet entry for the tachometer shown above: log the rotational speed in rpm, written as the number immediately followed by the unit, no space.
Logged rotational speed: 3600rpm
